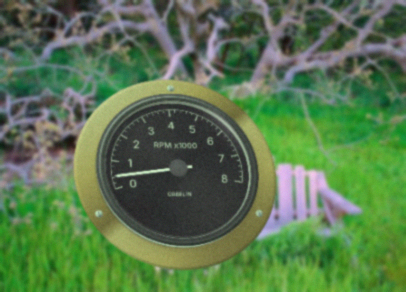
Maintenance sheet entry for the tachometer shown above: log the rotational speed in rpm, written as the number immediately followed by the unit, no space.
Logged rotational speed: 400rpm
